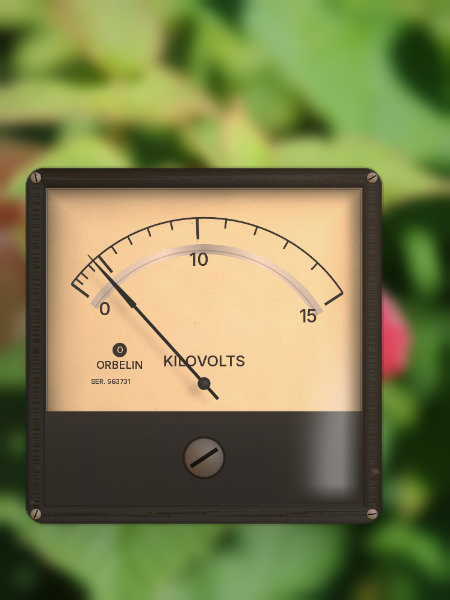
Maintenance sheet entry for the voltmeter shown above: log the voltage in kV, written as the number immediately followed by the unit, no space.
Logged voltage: 4.5kV
